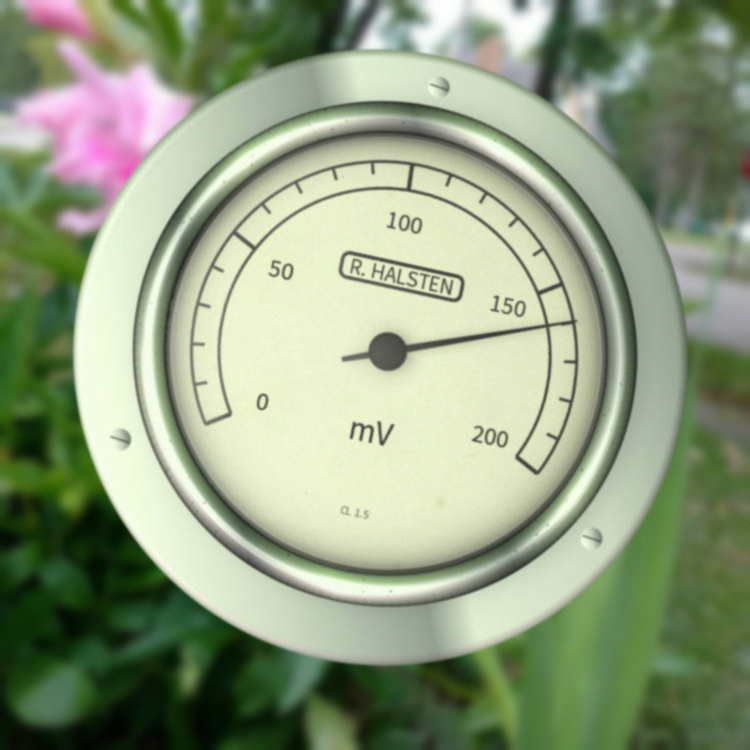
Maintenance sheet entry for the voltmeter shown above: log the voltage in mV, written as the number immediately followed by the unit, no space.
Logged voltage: 160mV
